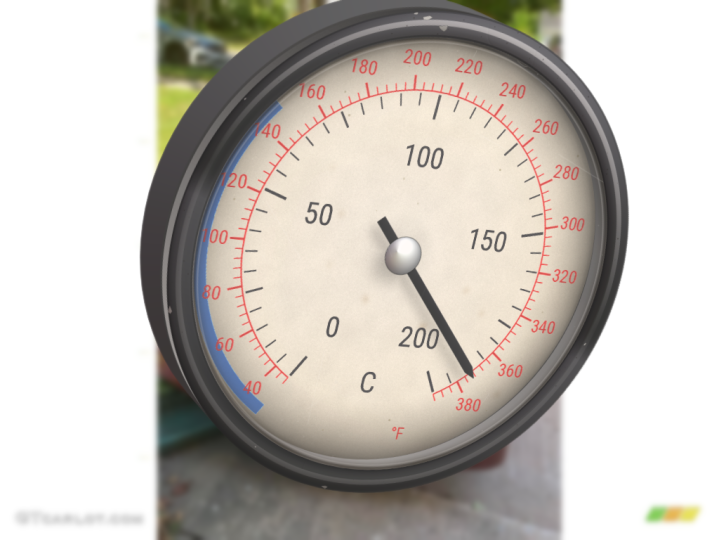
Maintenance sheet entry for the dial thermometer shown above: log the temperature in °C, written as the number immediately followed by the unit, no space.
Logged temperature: 190°C
